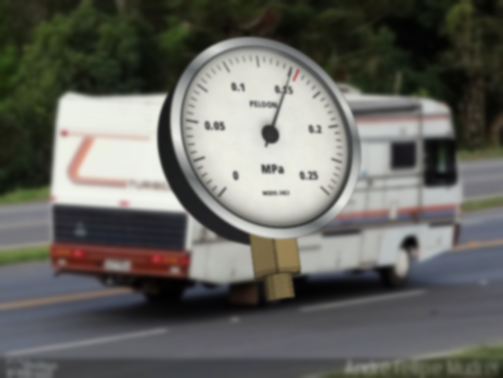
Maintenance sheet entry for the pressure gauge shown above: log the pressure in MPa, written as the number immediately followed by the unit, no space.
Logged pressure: 0.15MPa
